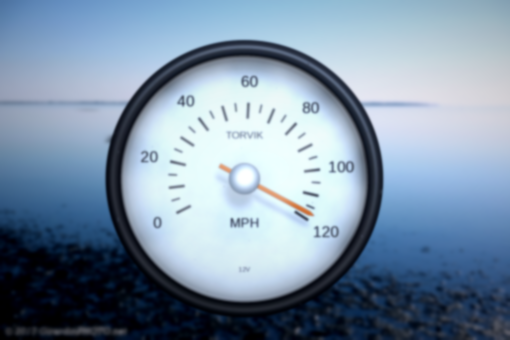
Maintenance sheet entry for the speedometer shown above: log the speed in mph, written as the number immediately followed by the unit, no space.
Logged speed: 117.5mph
